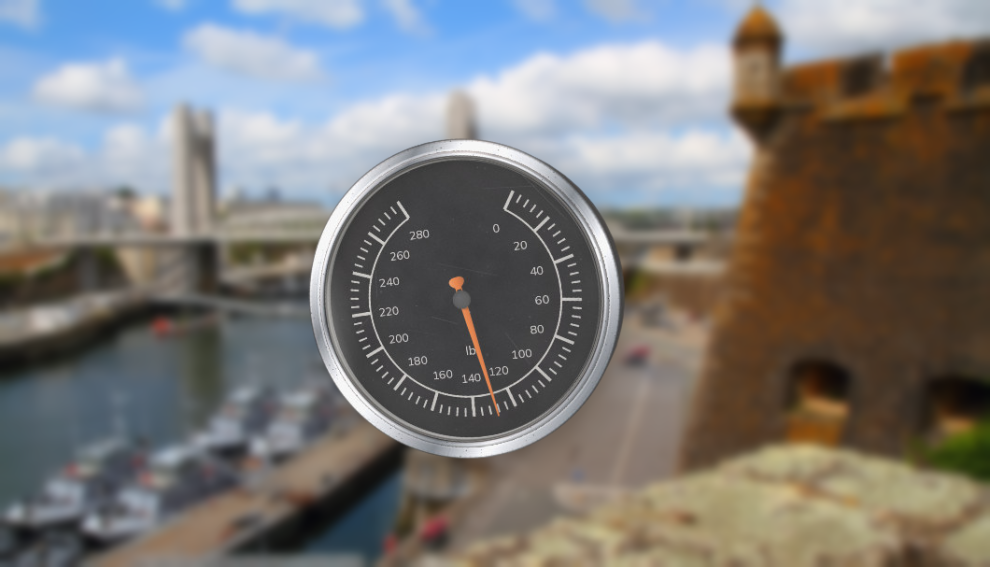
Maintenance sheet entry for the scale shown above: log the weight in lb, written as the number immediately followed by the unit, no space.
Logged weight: 128lb
